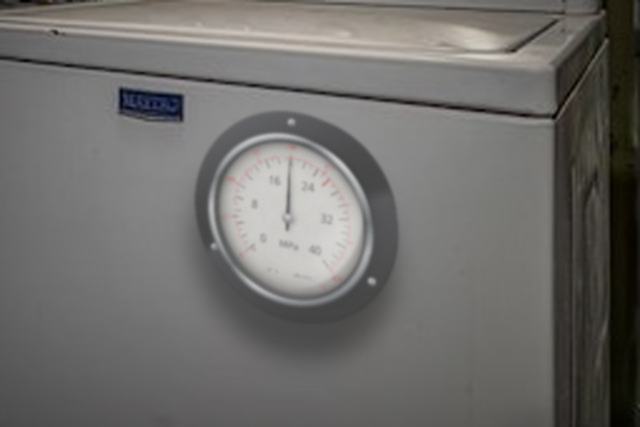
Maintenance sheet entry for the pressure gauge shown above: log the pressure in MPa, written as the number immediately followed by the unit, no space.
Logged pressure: 20MPa
